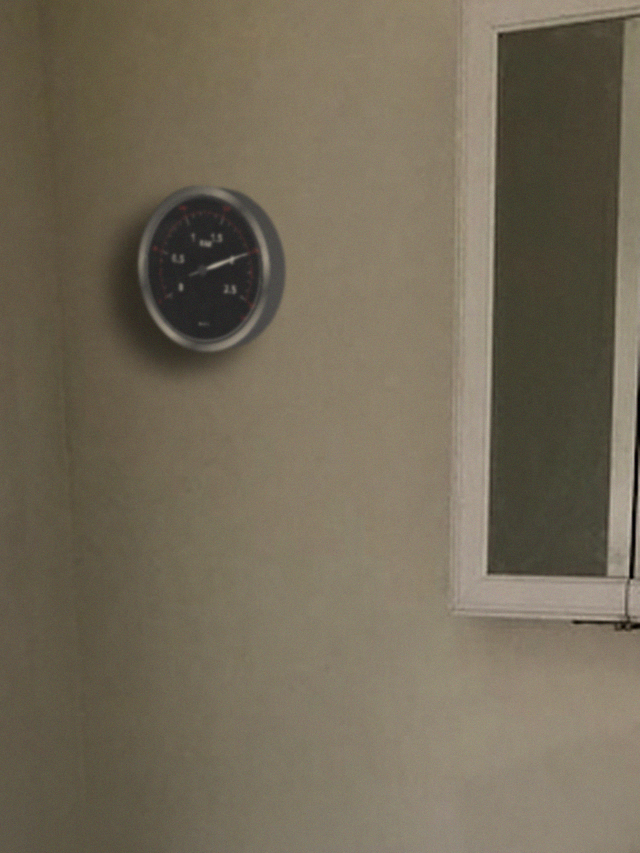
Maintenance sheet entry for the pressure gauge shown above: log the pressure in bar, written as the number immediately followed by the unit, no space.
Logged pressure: 2bar
